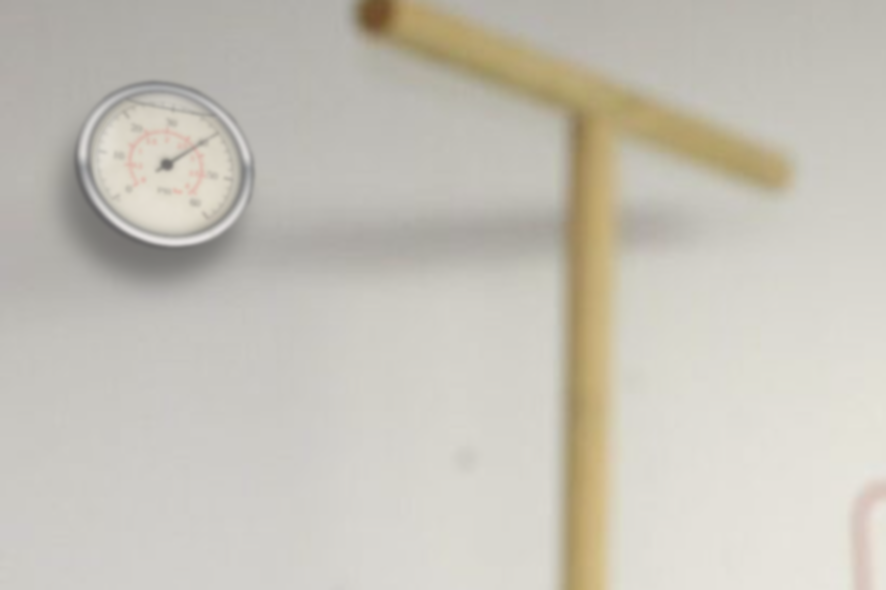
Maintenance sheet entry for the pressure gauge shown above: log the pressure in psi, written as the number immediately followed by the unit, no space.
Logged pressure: 40psi
